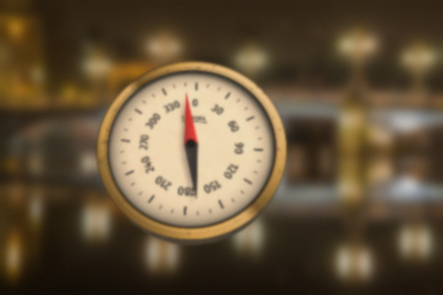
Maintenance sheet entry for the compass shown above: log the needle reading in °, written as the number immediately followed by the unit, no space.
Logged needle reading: 350°
